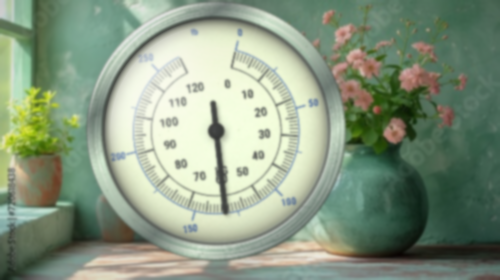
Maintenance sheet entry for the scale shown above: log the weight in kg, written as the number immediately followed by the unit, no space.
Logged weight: 60kg
